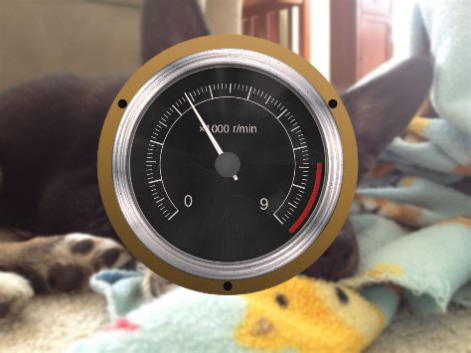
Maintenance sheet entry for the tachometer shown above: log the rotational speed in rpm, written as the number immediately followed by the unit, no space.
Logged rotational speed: 3400rpm
